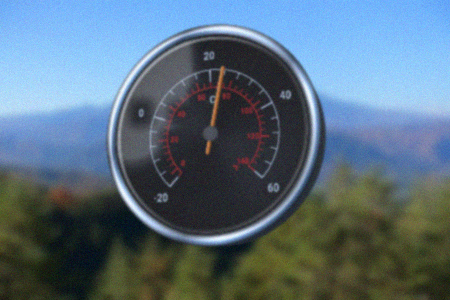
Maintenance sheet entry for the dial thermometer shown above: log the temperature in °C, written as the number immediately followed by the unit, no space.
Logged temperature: 24°C
